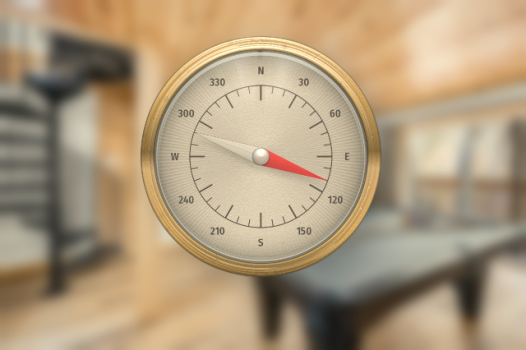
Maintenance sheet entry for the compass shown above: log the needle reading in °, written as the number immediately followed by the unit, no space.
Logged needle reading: 110°
